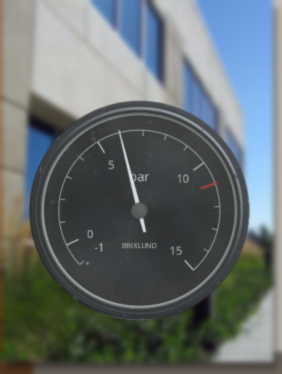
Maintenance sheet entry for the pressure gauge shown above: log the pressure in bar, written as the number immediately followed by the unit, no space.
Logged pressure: 6bar
